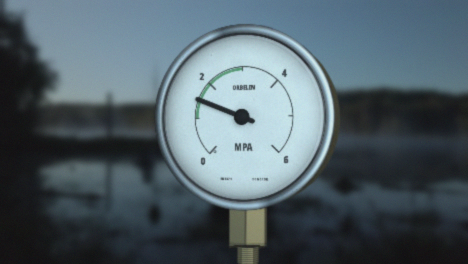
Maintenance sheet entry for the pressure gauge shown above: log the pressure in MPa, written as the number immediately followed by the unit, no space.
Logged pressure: 1.5MPa
